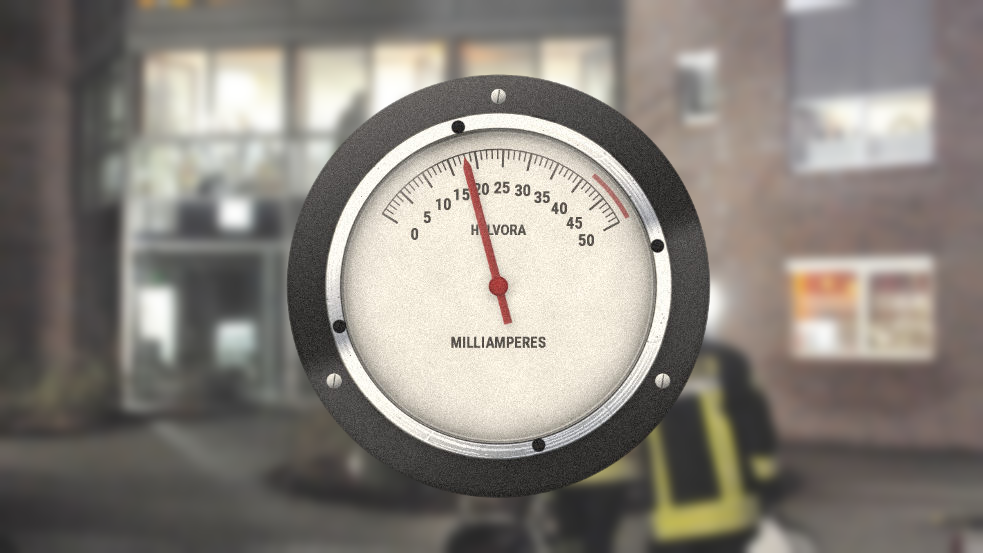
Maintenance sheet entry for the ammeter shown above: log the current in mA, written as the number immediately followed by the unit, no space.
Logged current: 18mA
